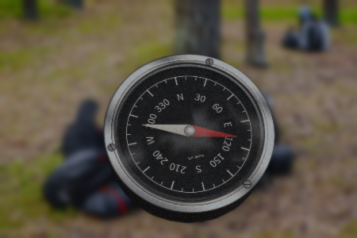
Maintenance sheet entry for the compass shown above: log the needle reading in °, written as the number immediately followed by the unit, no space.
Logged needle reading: 110°
